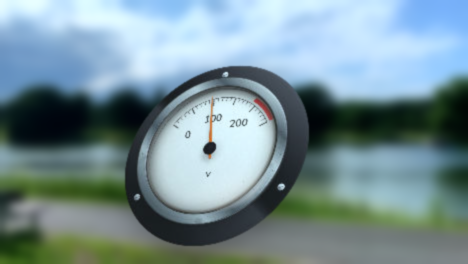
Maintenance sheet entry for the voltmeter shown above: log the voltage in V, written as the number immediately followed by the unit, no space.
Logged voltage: 100V
